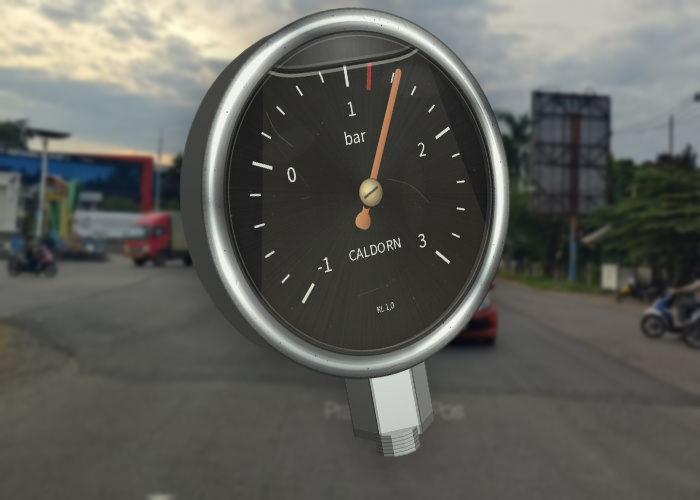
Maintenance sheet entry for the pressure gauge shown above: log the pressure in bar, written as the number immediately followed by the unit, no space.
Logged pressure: 1.4bar
